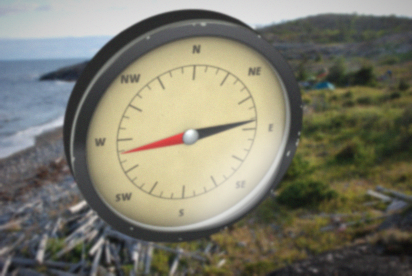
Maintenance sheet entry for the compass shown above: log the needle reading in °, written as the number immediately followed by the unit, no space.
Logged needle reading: 260°
